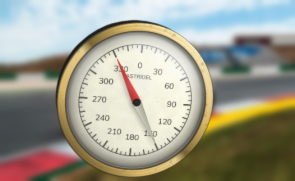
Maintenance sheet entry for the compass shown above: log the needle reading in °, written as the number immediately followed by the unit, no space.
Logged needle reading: 330°
